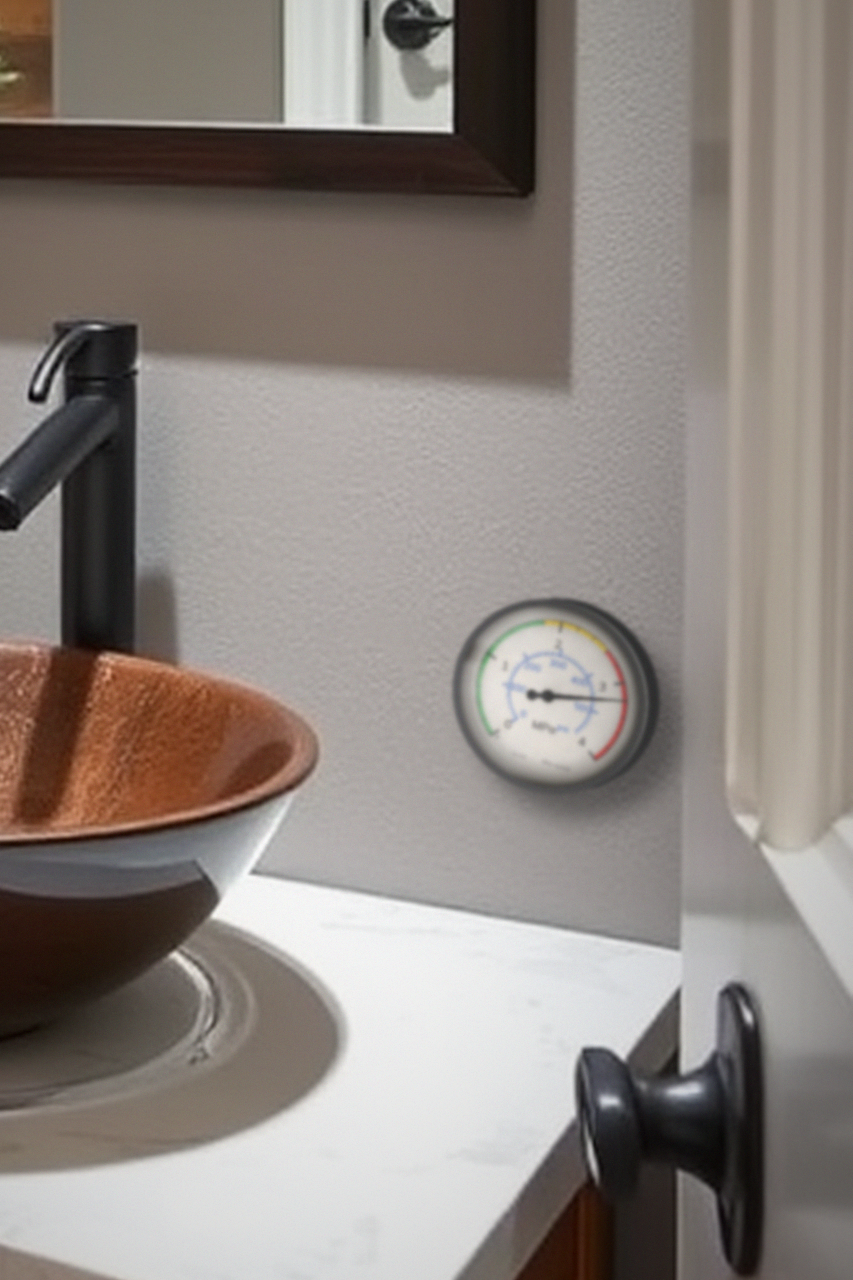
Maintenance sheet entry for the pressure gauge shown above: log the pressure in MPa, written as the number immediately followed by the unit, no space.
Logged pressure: 3.2MPa
